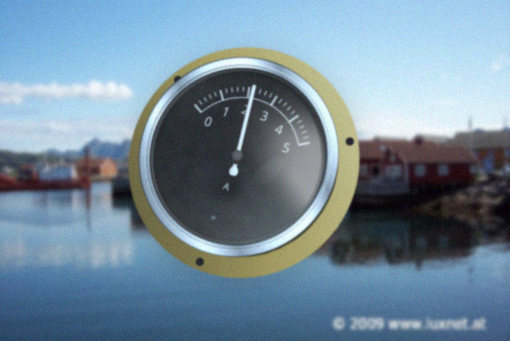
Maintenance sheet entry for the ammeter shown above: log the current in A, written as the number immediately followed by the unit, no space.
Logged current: 2.2A
